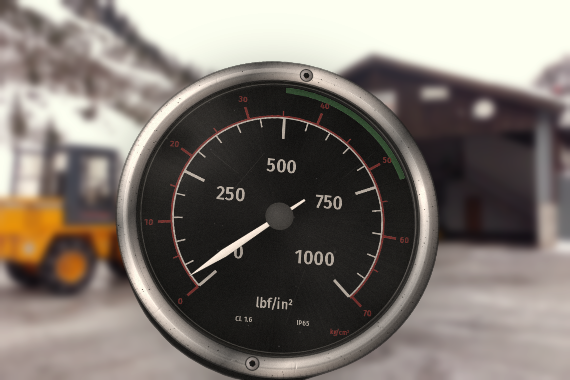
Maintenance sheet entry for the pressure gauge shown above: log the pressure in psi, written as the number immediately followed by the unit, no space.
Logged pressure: 25psi
